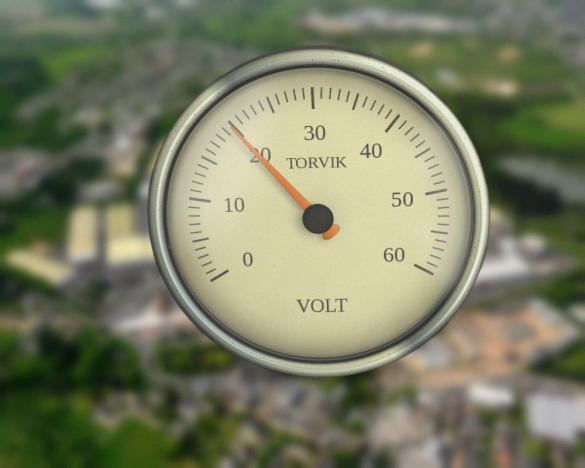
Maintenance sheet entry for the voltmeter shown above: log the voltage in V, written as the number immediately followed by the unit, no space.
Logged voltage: 20V
